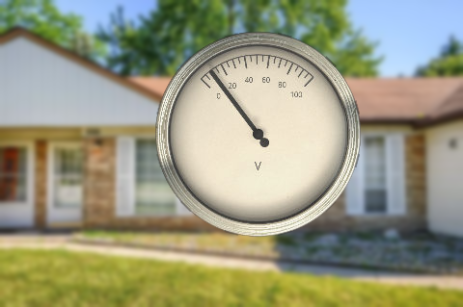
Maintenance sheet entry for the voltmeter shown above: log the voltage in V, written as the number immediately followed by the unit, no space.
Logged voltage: 10V
